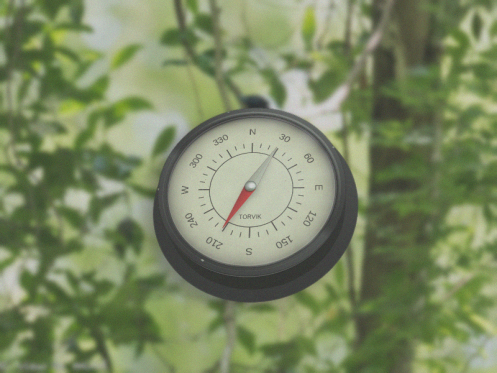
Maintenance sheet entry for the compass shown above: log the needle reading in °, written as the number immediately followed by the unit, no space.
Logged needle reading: 210°
